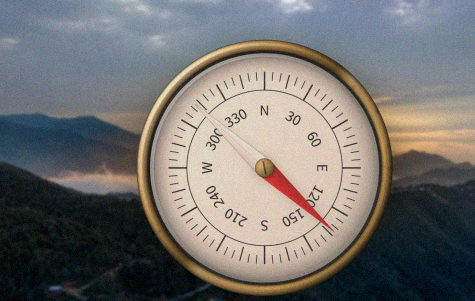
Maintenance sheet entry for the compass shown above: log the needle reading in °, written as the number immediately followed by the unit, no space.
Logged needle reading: 132.5°
